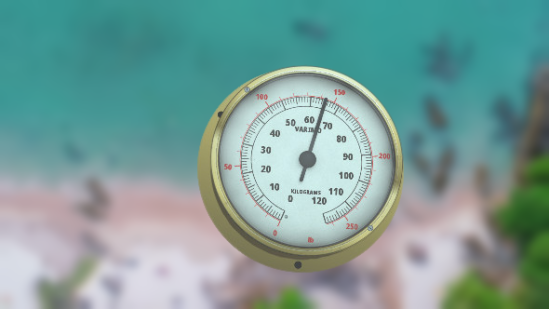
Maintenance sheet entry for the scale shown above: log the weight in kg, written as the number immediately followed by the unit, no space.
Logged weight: 65kg
